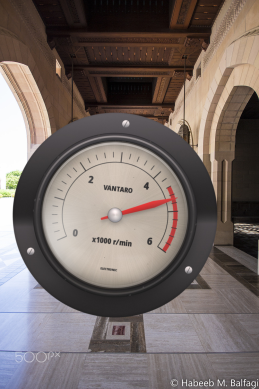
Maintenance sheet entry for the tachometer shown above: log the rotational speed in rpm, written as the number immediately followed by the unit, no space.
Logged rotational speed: 4700rpm
